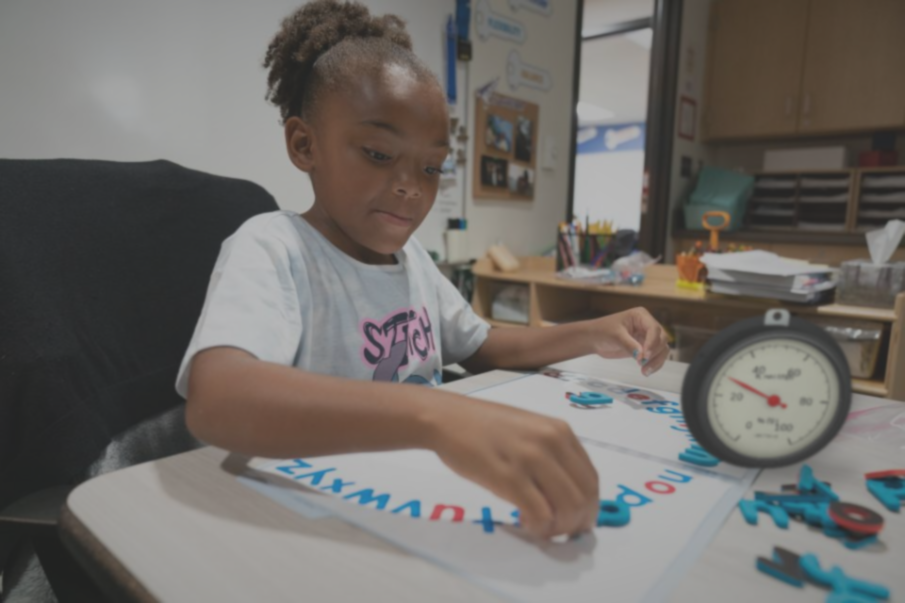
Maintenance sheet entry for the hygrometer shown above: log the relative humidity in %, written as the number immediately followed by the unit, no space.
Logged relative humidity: 28%
